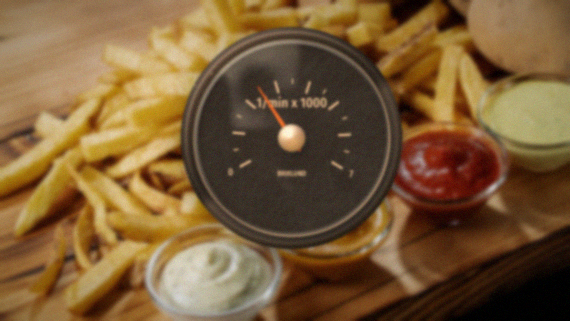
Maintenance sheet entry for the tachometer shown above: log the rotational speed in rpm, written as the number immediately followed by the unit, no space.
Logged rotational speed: 2500rpm
